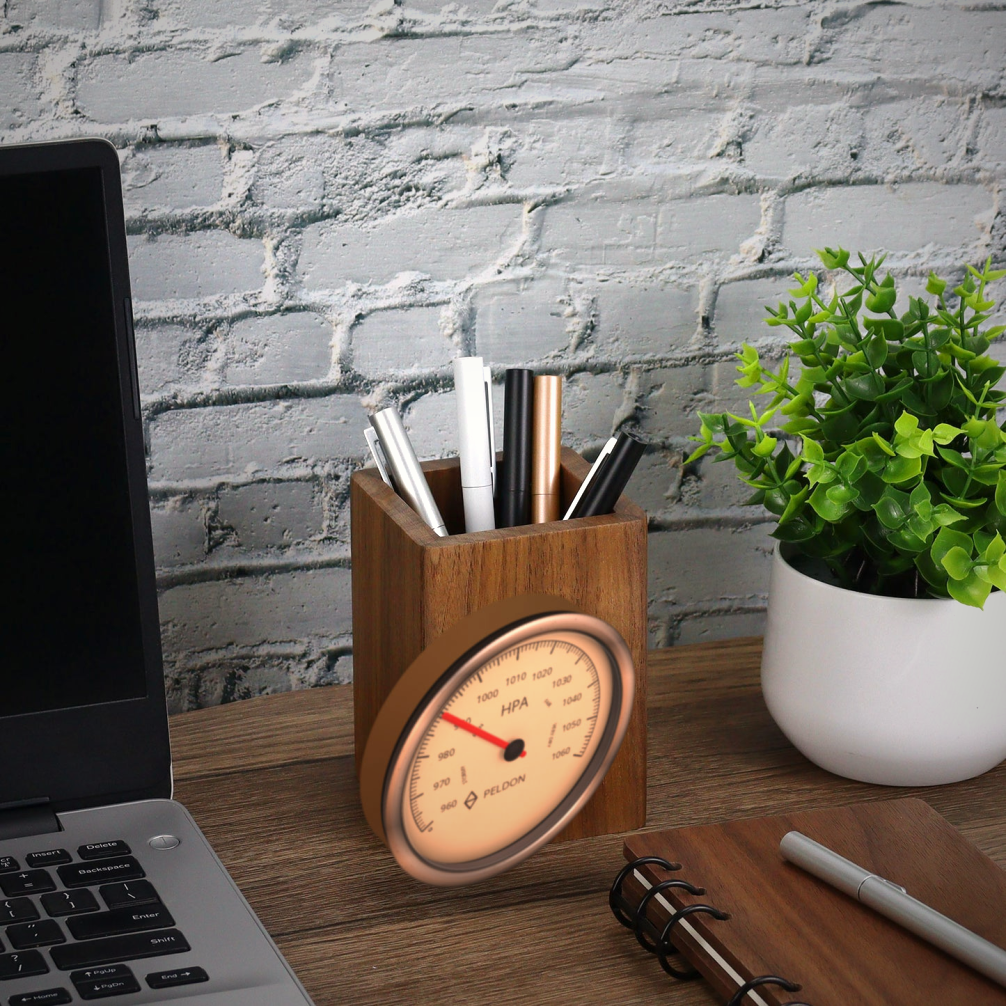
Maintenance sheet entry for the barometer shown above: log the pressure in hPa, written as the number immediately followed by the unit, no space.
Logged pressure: 990hPa
